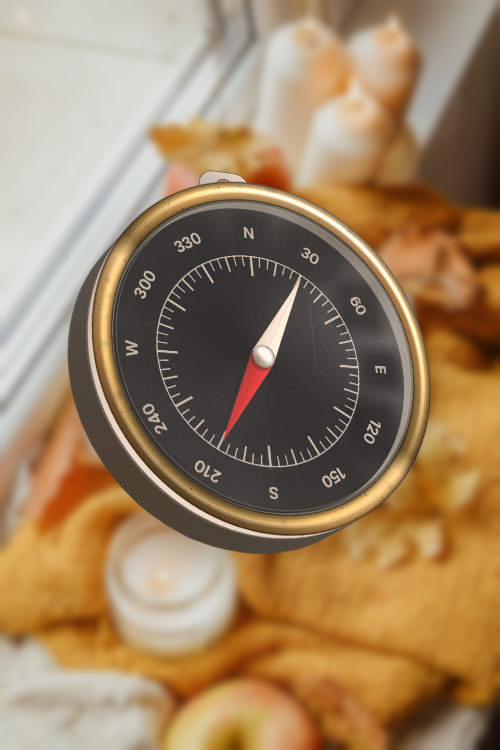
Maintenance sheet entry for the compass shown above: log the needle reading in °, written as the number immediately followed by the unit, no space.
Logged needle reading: 210°
